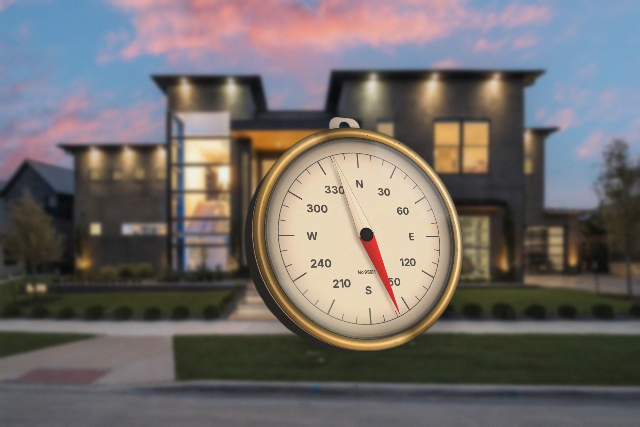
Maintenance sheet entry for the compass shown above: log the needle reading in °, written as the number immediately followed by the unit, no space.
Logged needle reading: 160°
